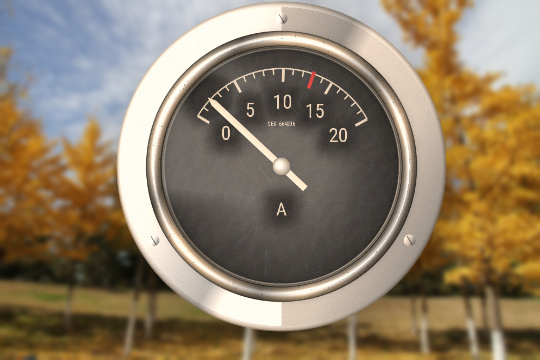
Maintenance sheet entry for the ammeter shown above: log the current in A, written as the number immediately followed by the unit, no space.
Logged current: 2A
